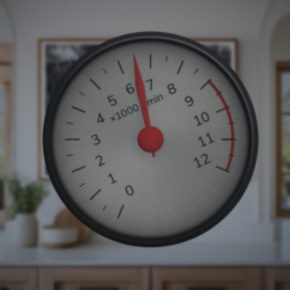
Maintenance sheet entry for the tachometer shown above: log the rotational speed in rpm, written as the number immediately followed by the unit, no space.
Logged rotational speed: 6500rpm
